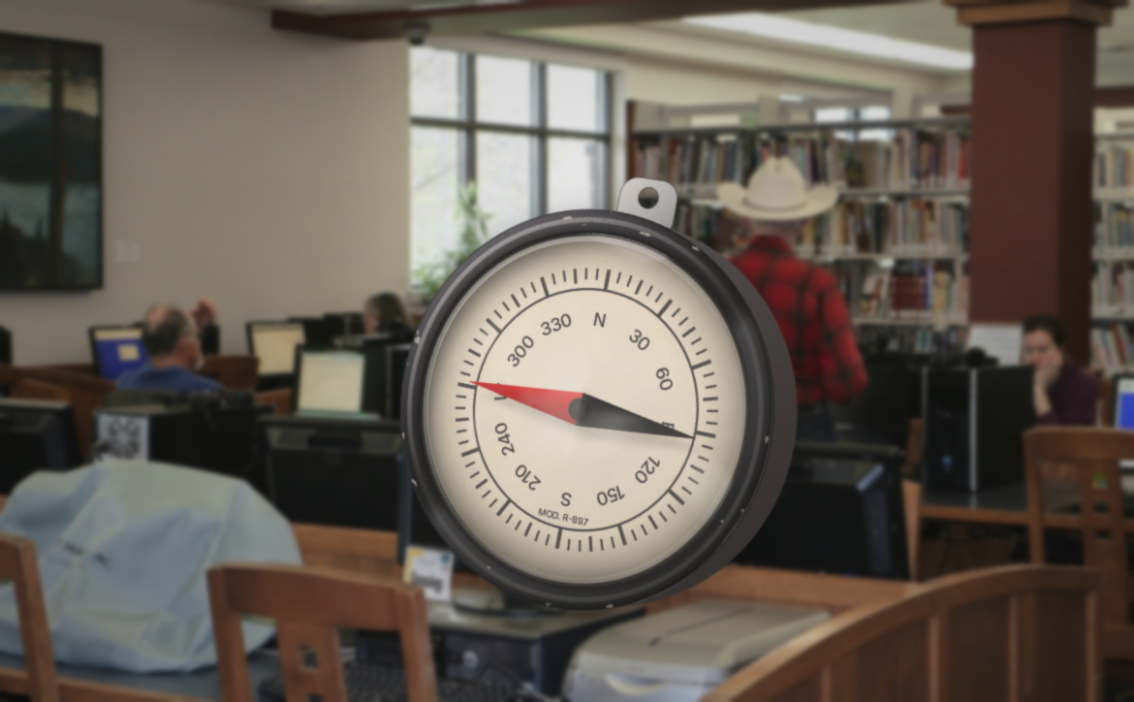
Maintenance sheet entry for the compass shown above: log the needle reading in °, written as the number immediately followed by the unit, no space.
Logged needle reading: 272.5°
